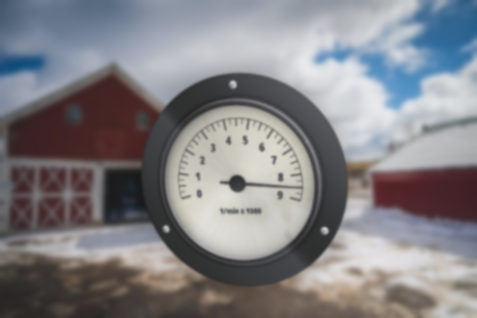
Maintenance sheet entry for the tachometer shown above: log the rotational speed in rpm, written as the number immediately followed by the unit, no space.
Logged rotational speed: 8500rpm
